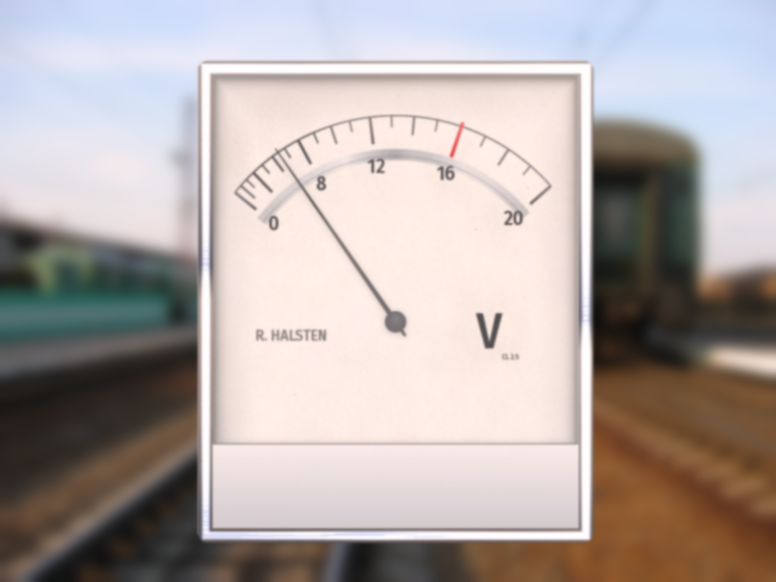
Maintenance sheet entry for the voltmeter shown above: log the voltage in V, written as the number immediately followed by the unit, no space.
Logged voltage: 6.5V
